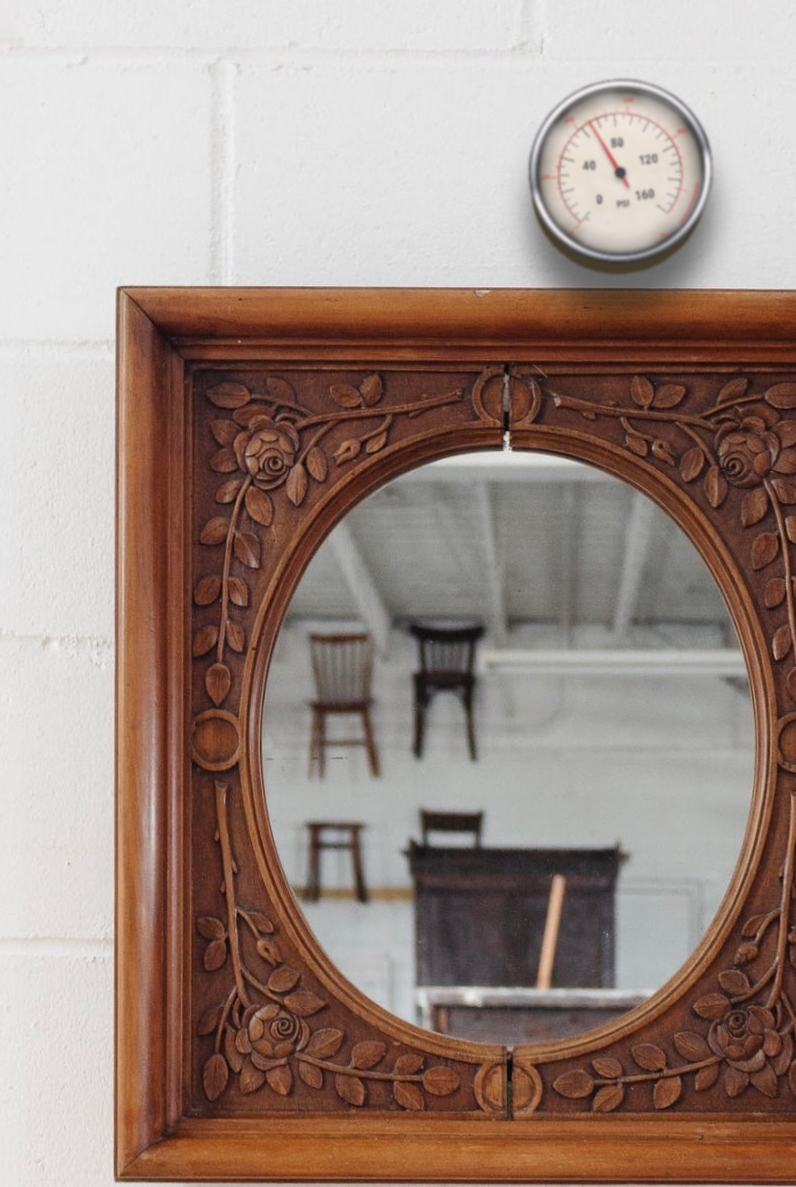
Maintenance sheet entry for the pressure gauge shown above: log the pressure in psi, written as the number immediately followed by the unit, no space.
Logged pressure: 65psi
